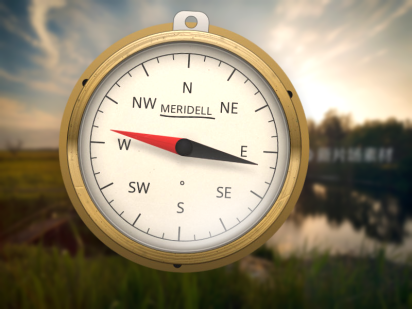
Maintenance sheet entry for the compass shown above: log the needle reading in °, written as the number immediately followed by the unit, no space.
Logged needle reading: 280°
